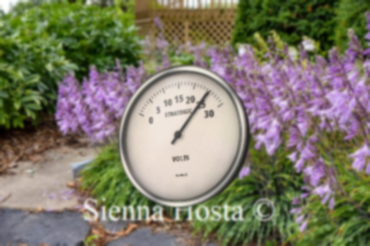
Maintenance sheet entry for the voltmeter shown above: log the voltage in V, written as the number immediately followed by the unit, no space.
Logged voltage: 25V
